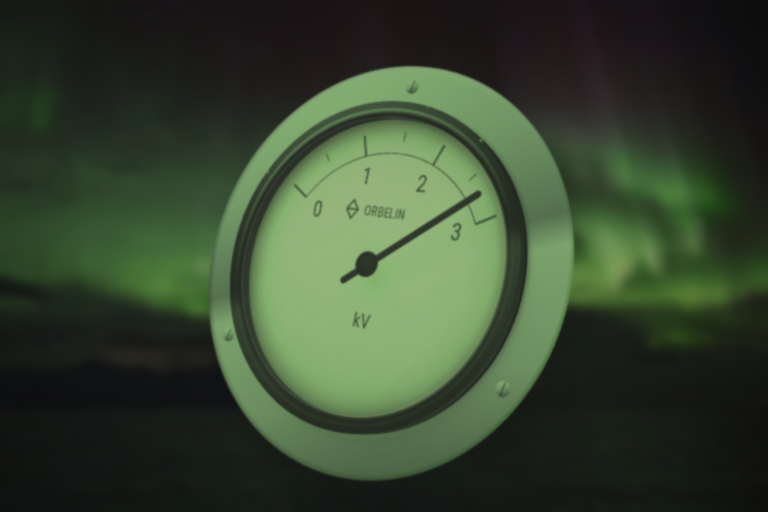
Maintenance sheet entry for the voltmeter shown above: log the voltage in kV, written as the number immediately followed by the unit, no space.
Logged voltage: 2.75kV
